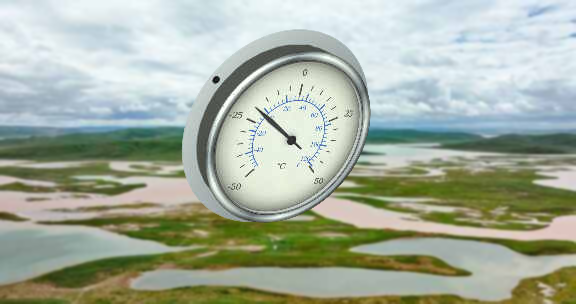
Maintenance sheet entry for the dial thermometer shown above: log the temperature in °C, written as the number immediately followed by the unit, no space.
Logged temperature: -20°C
